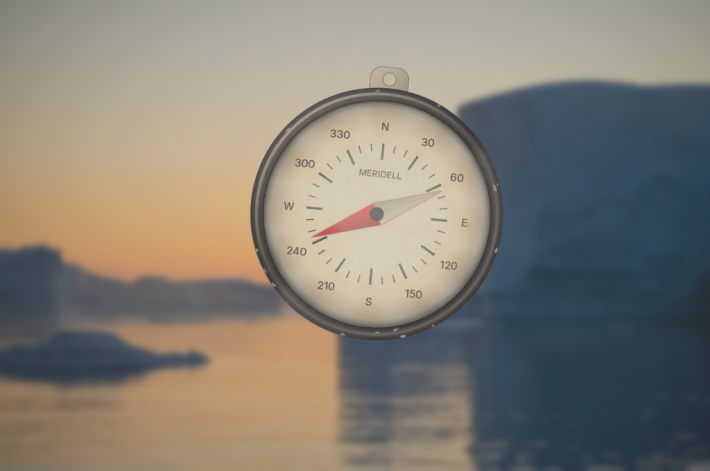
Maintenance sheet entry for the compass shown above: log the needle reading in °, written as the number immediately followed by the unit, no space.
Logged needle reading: 245°
